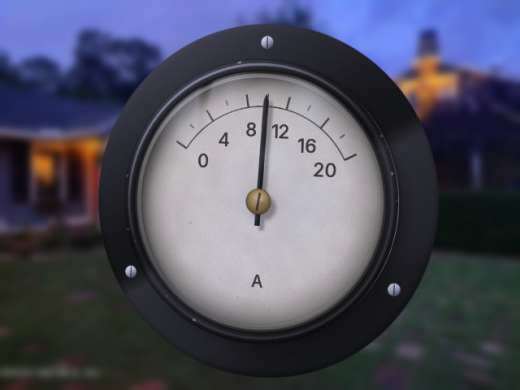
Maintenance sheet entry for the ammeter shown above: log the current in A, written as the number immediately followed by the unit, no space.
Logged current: 10A
